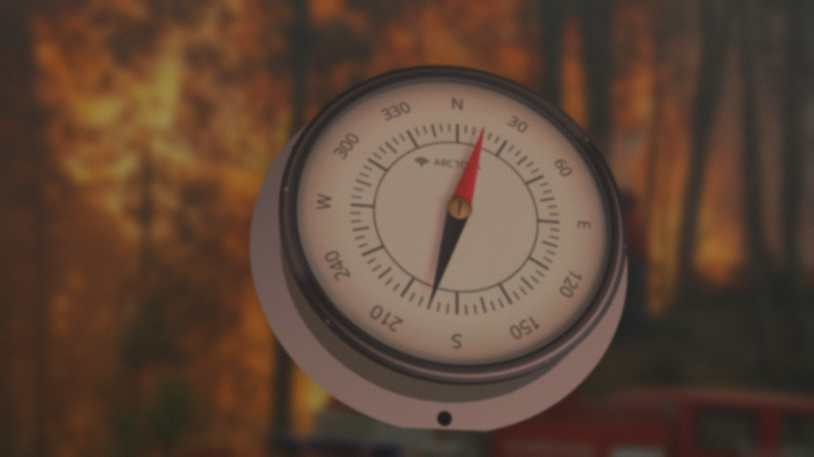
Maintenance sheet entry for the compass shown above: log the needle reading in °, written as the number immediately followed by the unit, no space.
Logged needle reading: 15°
